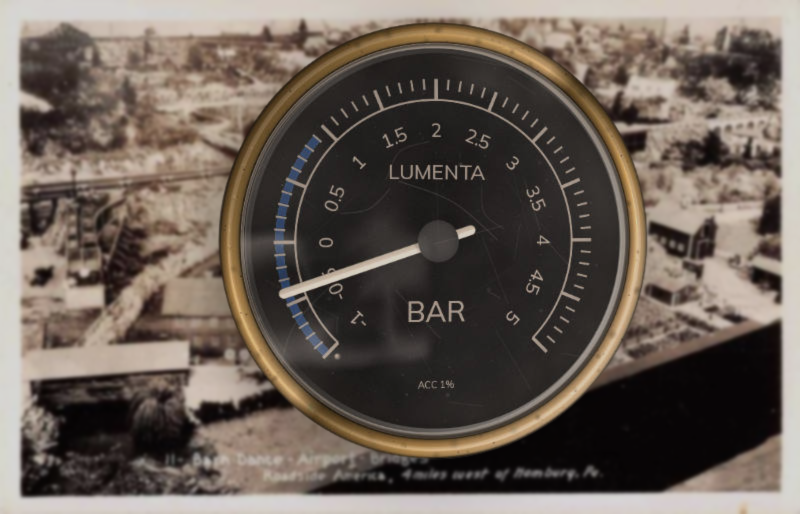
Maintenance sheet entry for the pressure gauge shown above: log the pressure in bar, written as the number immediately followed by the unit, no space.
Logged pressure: -0.4bar
